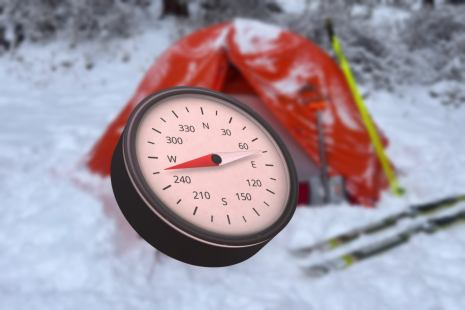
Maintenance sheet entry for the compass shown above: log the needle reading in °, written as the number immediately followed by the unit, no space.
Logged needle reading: 255°
